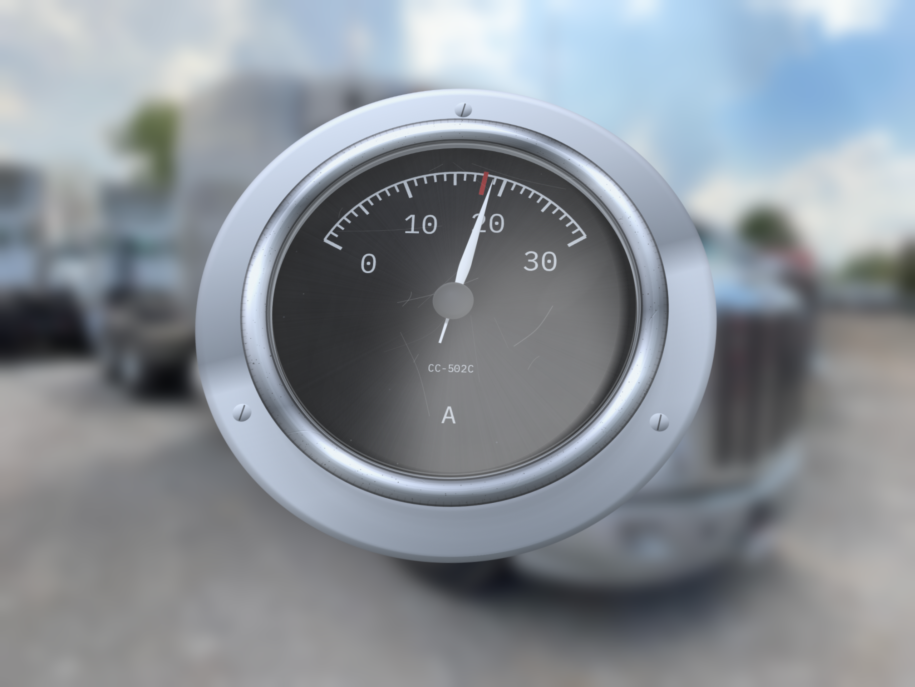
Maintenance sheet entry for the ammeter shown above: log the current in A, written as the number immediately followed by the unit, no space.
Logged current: 19A
